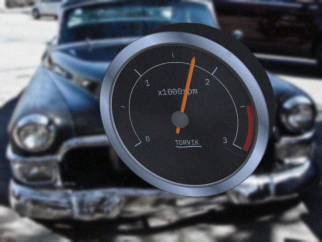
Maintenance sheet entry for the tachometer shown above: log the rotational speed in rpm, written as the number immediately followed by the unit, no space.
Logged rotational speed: 1750rpm
